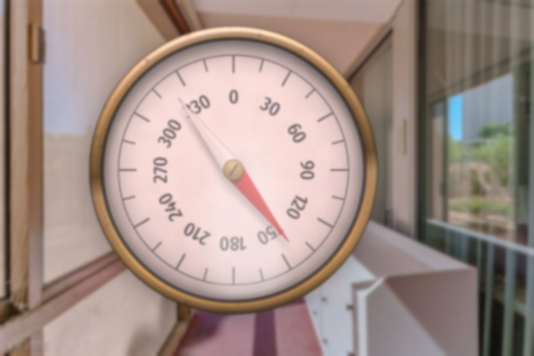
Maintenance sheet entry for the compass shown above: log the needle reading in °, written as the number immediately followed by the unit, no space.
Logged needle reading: 142.5°
